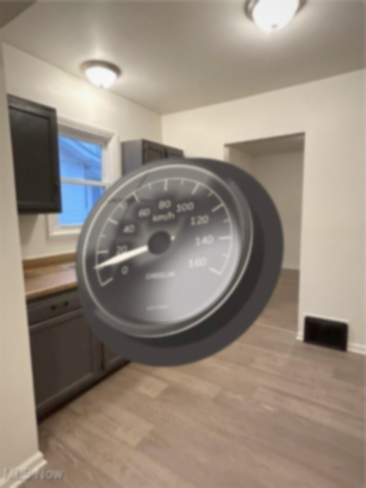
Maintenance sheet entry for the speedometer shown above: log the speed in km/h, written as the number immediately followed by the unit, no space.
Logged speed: 10km/h
